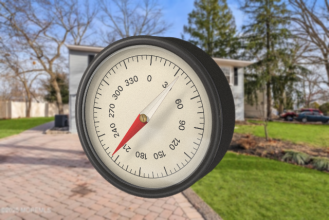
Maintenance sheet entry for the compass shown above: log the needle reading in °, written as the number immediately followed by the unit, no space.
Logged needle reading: 215°
